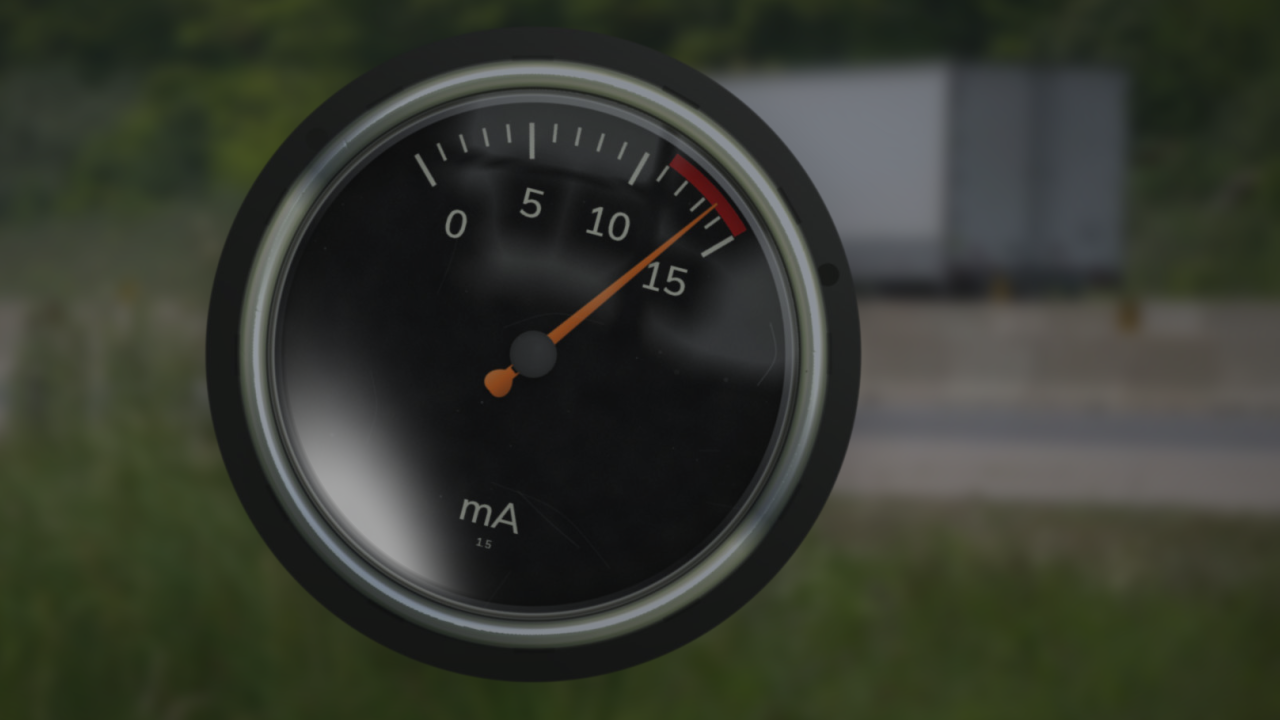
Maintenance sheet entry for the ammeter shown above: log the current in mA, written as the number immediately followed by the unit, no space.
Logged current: 13.5mA
